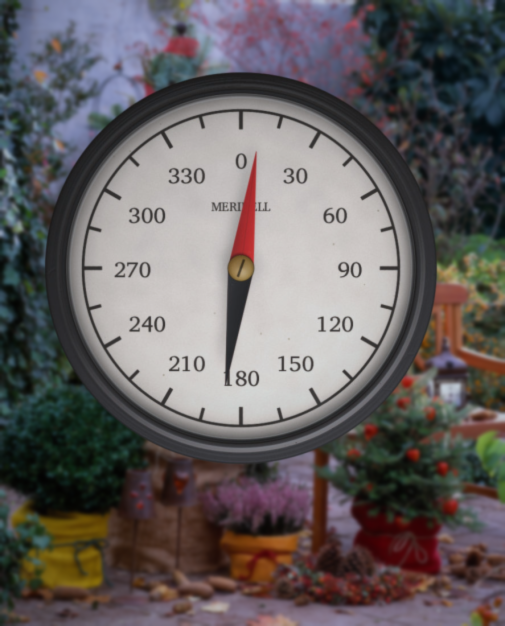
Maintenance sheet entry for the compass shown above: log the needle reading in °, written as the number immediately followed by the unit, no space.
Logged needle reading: 7.5°
